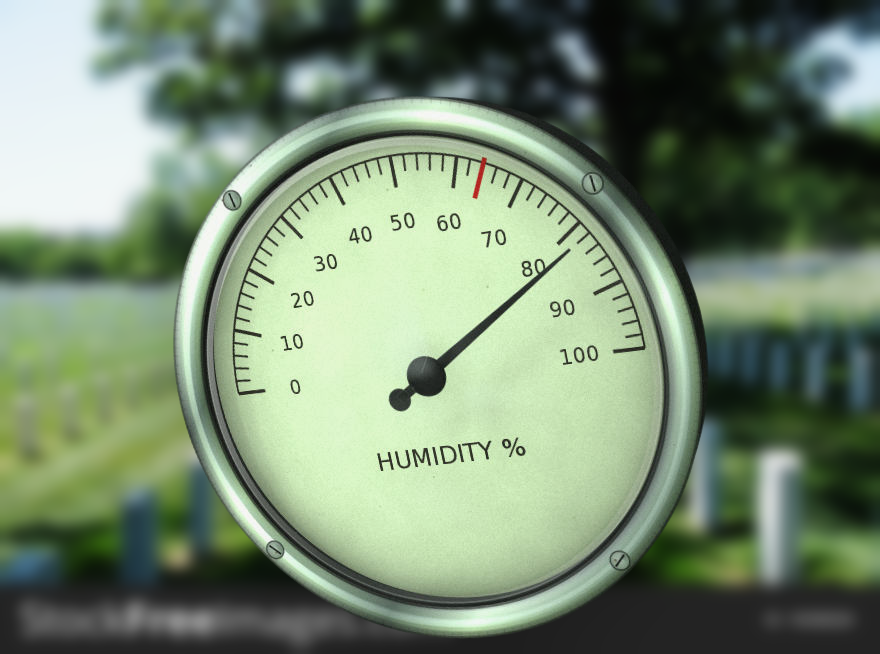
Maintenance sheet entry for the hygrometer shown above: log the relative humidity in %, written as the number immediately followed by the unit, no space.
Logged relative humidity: 82%
